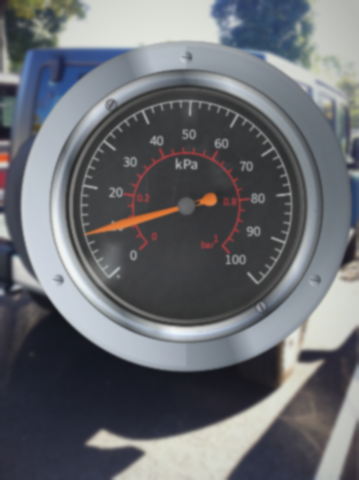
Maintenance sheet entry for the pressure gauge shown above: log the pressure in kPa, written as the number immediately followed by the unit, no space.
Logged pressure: 10kPa
